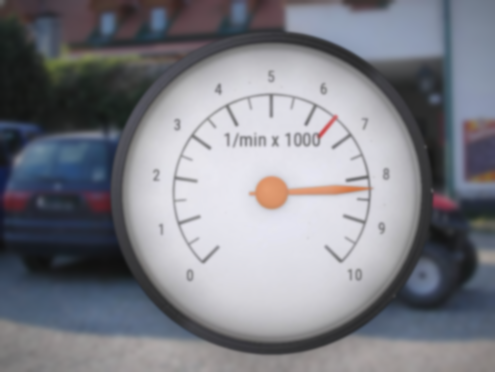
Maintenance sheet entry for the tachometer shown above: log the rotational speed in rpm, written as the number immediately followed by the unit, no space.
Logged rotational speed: 8250rpm
